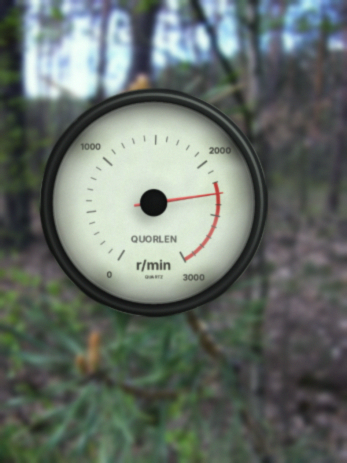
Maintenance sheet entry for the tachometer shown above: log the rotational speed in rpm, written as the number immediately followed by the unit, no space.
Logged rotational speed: 2300rpm
